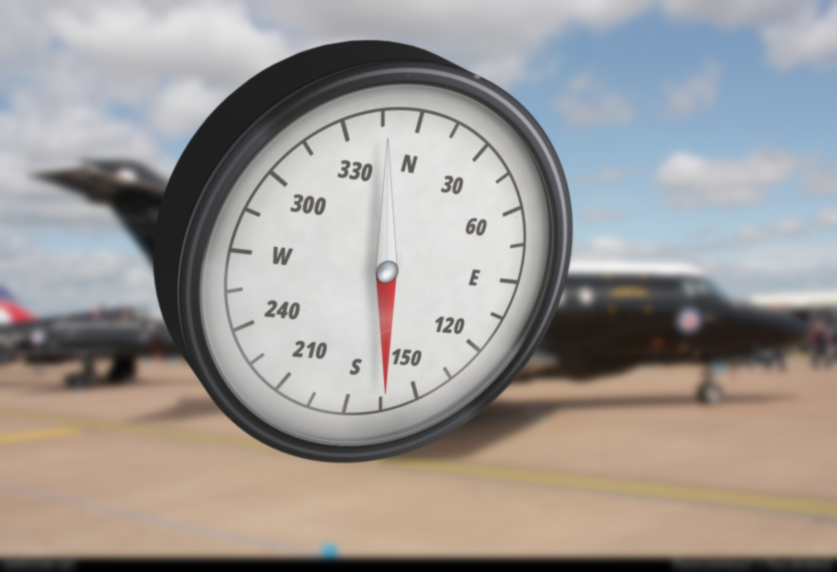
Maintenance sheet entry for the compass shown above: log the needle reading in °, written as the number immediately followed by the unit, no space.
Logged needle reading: 165°
